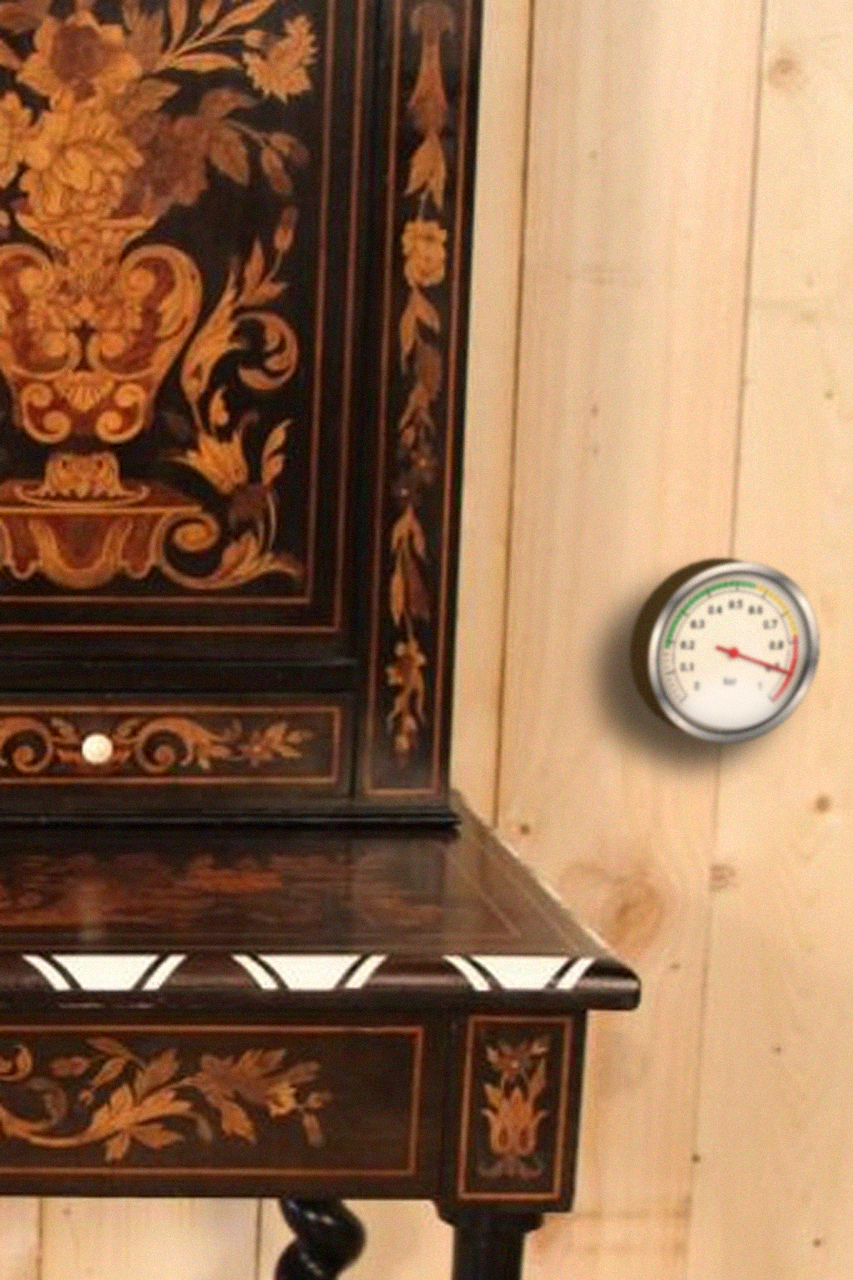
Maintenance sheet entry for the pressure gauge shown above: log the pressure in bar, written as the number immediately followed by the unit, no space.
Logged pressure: 0.9bar
